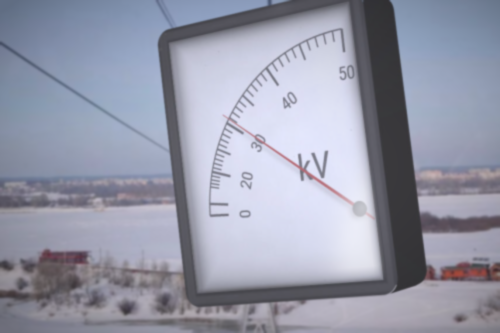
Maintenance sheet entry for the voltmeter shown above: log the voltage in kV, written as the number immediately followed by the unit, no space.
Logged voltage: 31kV
